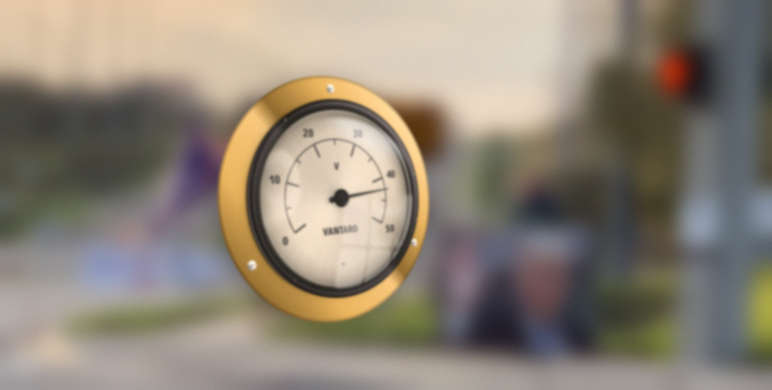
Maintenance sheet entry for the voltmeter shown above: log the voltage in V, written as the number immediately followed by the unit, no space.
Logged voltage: 42.5V
